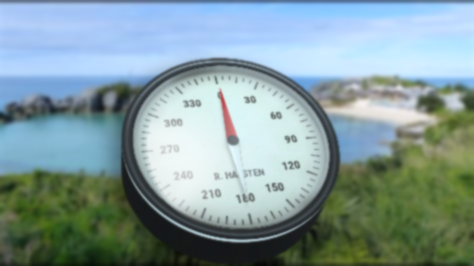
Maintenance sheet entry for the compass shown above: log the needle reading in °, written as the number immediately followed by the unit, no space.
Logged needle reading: 0°
